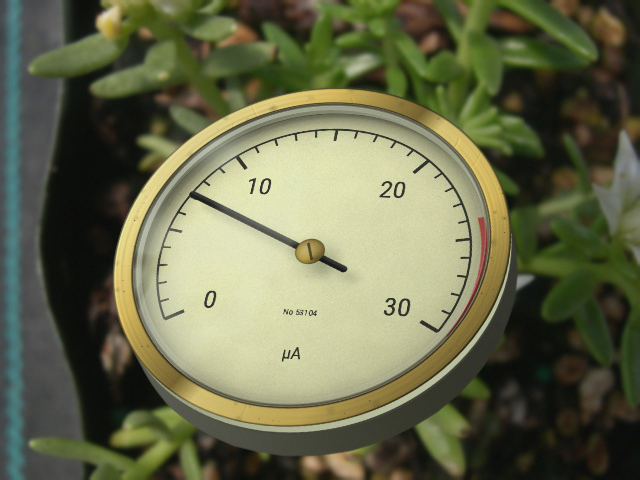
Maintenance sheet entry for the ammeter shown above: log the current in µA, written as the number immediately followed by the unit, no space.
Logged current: 7µA
